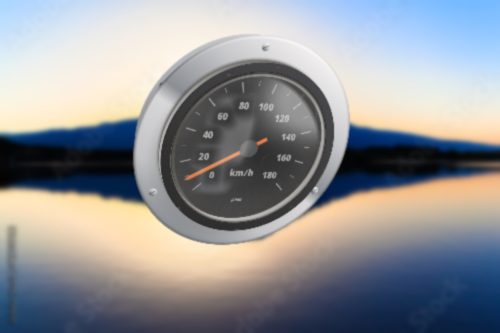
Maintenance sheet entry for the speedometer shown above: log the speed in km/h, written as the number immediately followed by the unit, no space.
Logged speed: 10km/h
